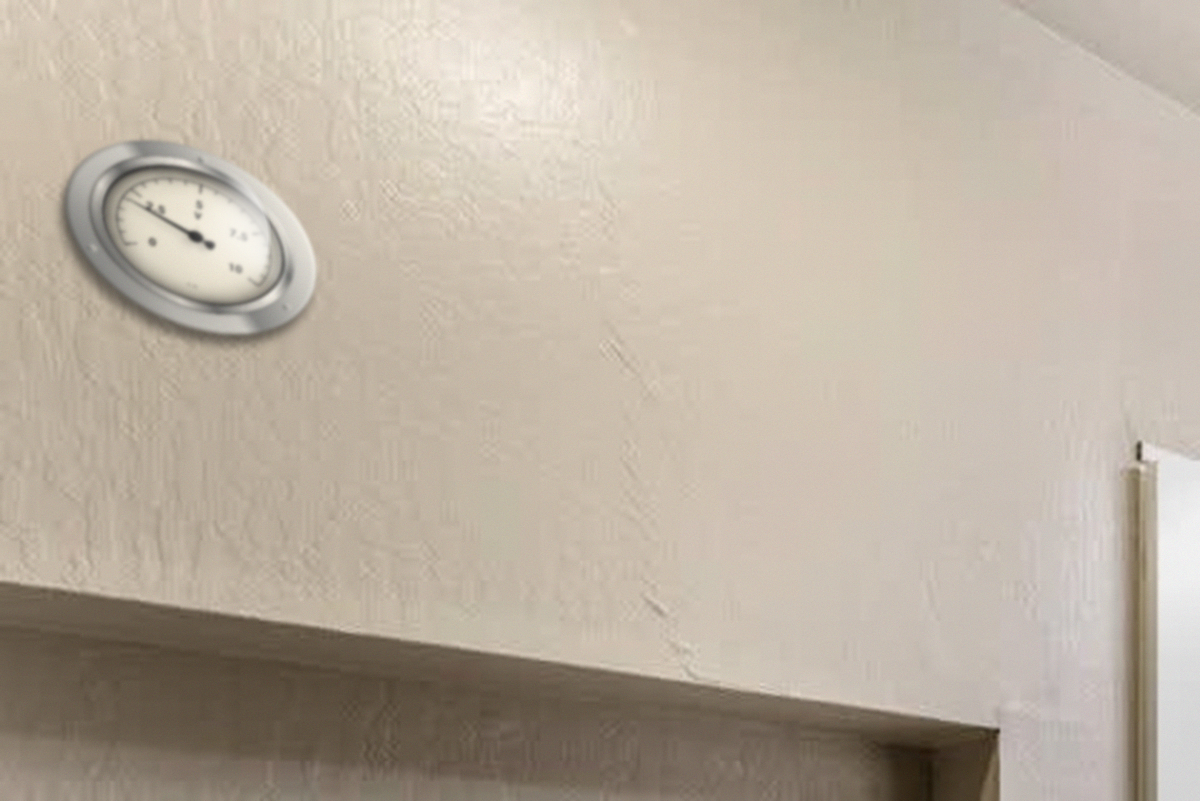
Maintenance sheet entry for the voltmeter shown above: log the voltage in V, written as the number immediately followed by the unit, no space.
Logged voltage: 2V
